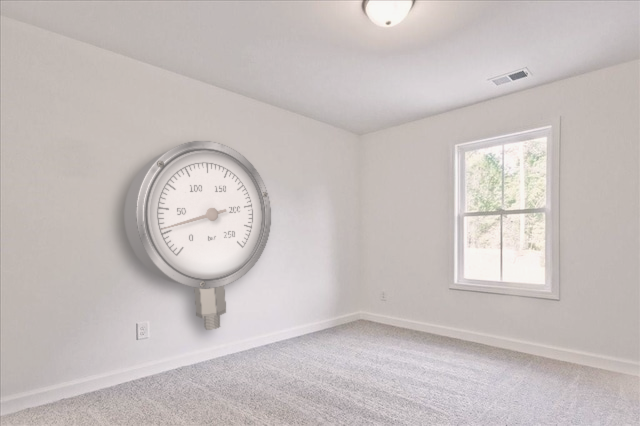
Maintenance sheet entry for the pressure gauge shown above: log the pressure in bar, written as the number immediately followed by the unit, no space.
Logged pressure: 30bar
